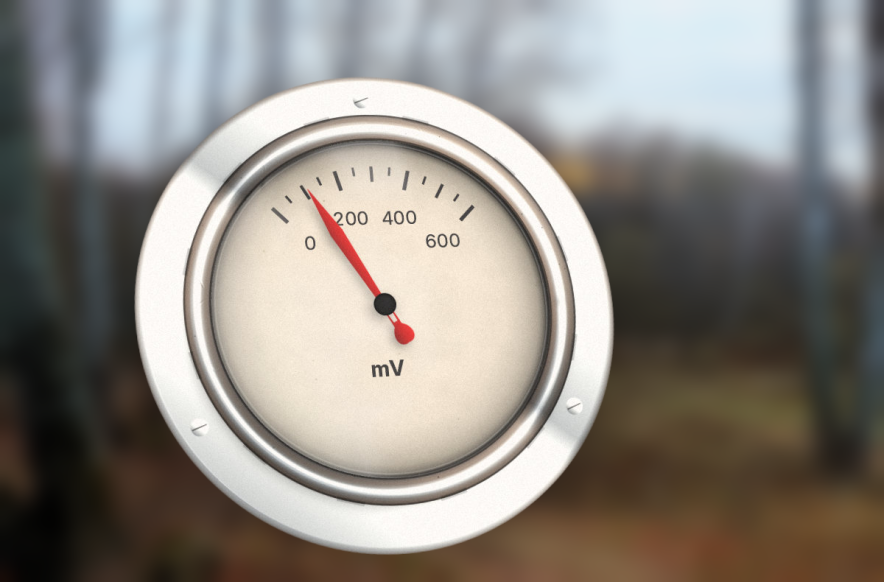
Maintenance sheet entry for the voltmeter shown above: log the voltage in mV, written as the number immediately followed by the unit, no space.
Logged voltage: 100mV
